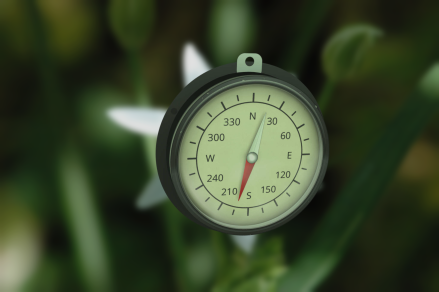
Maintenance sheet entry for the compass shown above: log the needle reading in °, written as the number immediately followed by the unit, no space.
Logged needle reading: 195°
